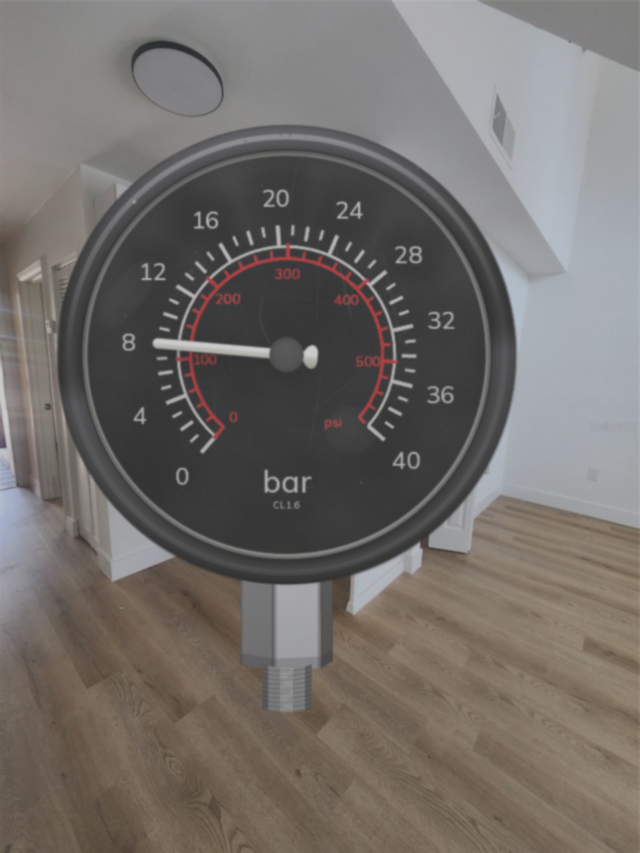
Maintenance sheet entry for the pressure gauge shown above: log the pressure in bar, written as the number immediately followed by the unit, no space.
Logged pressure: 8bar
